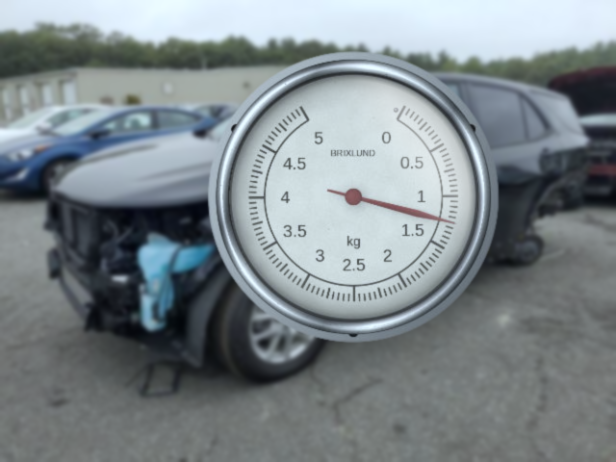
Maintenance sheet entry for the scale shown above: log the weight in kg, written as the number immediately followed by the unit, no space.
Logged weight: 1.25kg
